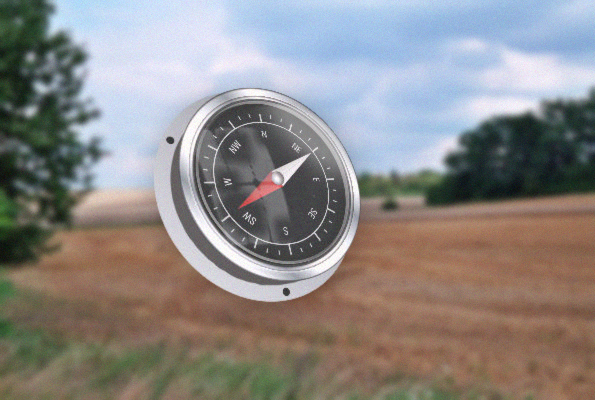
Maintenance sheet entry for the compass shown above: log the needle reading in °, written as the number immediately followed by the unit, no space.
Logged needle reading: 240°
